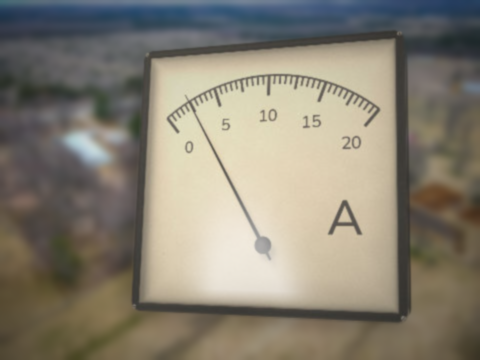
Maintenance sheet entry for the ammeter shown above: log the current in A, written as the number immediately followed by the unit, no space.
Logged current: 2.5A
